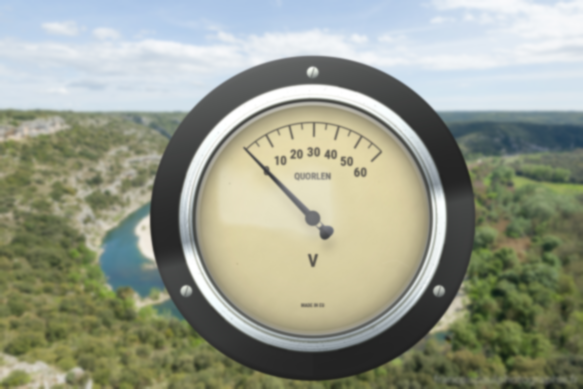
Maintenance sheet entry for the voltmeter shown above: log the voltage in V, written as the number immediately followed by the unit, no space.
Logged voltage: 0V
